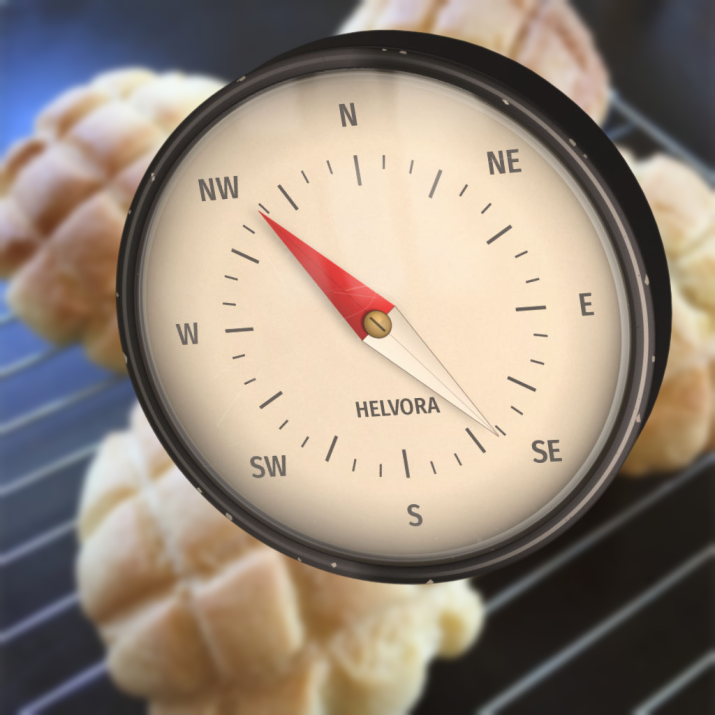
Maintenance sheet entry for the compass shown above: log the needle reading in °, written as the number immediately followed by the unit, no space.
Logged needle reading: 320°
